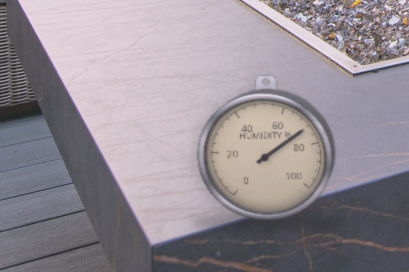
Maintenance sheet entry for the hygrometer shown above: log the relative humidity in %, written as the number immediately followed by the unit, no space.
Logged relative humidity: 72%
